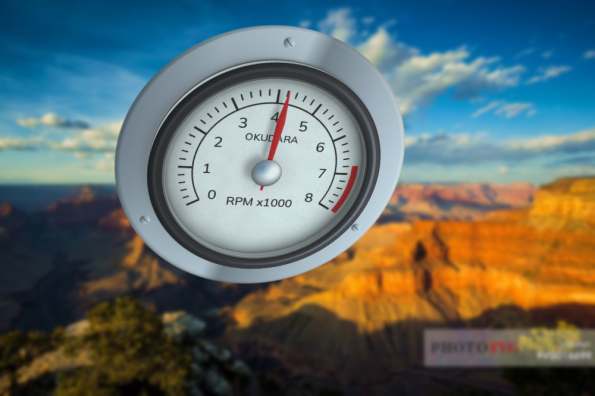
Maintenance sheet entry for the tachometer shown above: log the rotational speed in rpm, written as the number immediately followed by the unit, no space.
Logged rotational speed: 4200rpm
